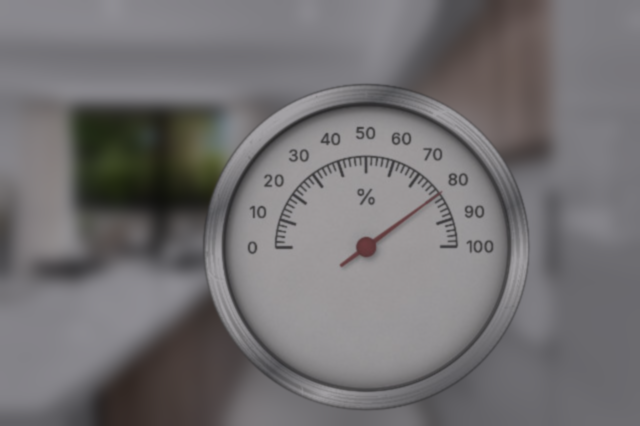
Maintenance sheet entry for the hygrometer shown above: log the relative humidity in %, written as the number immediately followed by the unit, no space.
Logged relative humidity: 80%
